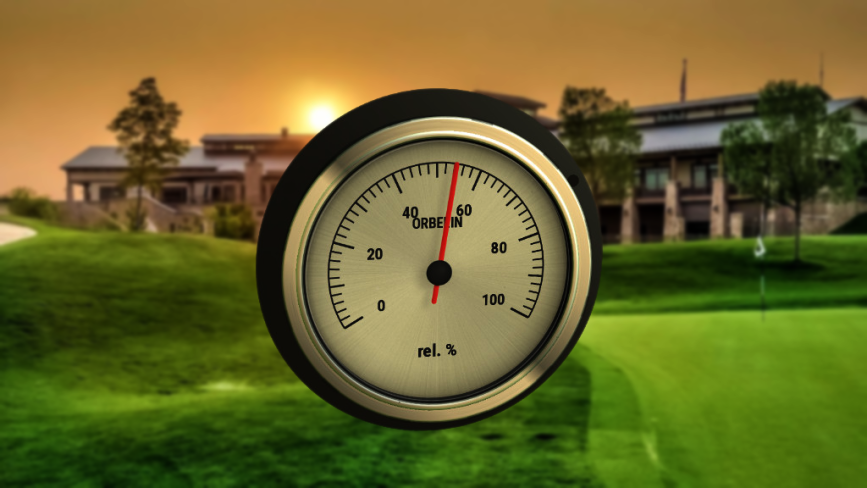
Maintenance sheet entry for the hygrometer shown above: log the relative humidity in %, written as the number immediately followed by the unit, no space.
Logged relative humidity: 54%
